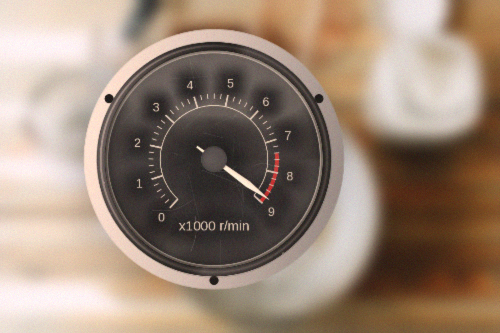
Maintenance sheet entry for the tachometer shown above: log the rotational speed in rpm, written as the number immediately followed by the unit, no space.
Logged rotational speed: 8800rpm
